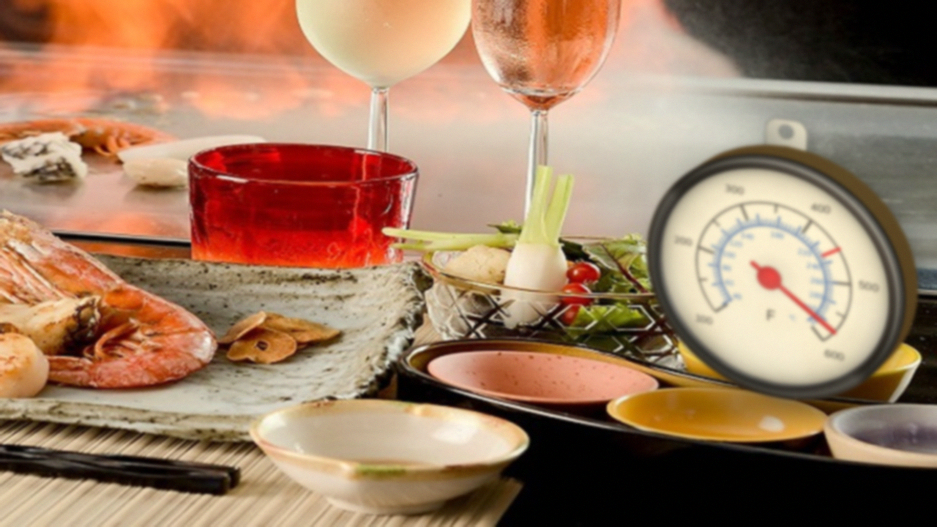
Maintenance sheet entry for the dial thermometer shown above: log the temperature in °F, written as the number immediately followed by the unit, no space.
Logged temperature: 575°F
